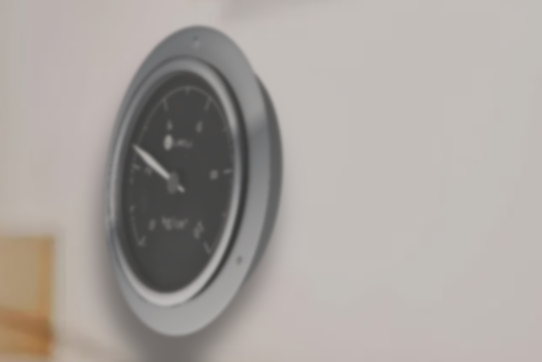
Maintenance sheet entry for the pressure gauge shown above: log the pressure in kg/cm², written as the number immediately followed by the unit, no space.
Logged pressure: 2.5kg/cm²
